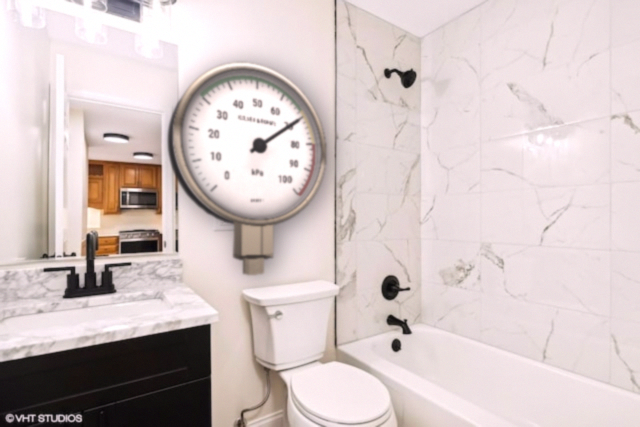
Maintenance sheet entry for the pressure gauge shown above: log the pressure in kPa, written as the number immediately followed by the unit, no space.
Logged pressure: 70kPa
